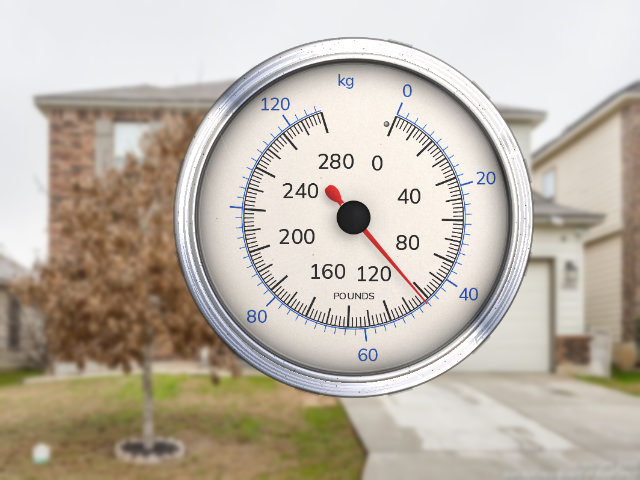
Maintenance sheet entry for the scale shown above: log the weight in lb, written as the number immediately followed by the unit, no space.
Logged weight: 102lb
